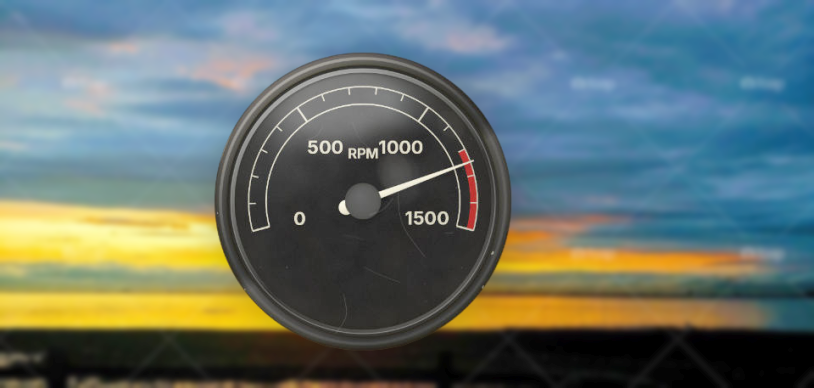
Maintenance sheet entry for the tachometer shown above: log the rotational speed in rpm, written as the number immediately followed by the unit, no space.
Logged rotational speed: 1250rpm
